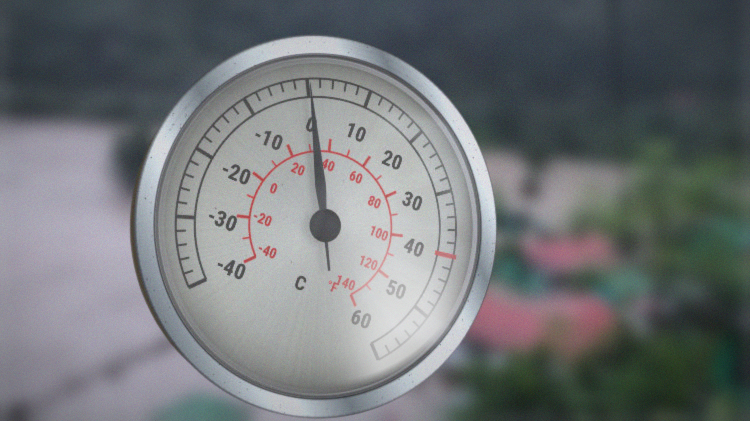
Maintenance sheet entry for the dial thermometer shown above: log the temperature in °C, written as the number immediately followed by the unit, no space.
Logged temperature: 0°C
